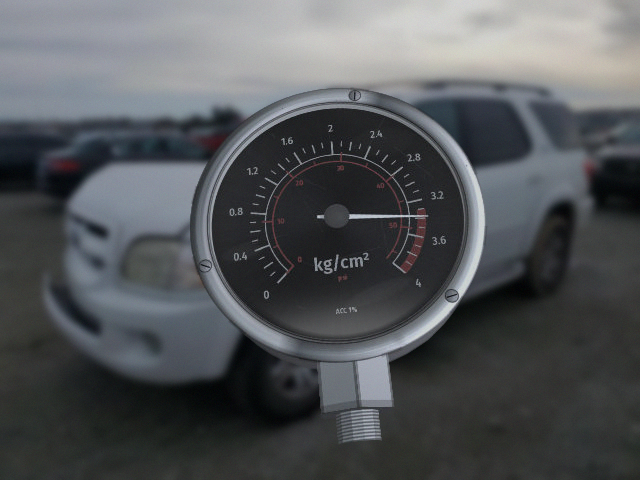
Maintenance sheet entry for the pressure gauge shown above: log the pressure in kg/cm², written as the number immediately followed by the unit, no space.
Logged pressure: 3.4kg/cm²
